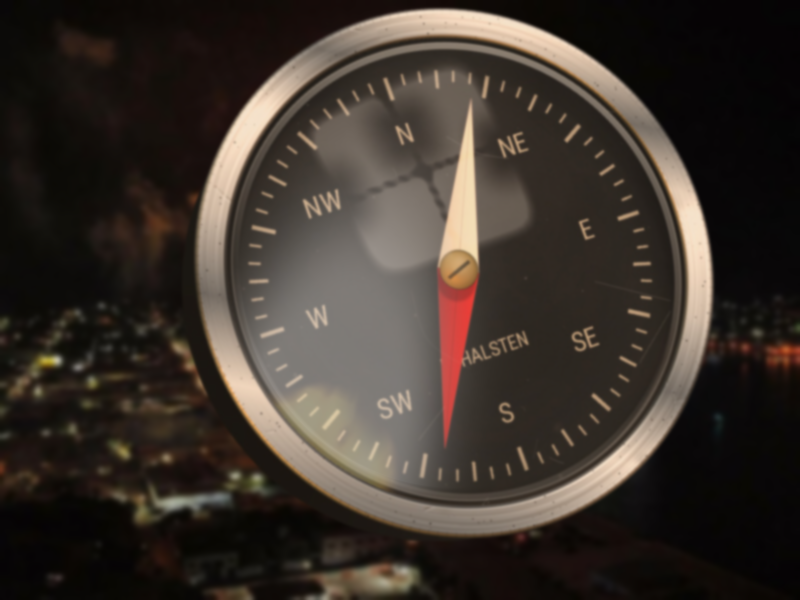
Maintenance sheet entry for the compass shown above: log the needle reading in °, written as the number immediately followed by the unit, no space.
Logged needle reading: 205°
